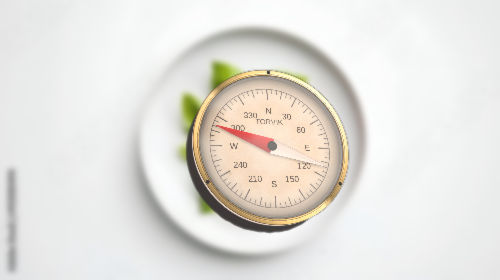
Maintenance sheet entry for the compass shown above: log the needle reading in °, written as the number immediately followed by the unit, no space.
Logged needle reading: 290°
